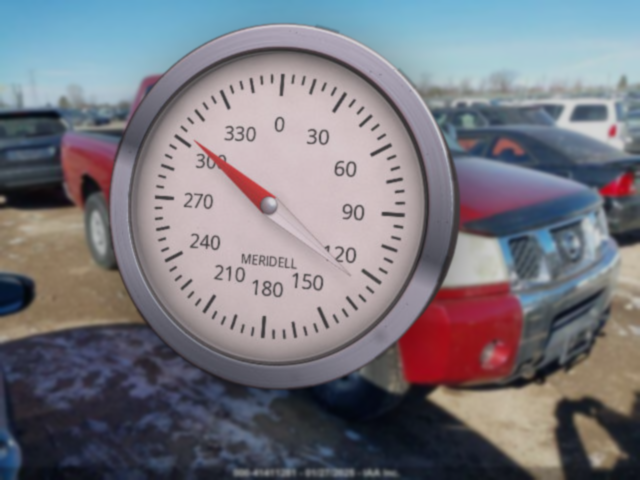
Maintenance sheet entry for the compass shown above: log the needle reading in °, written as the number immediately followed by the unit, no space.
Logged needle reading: 305°
